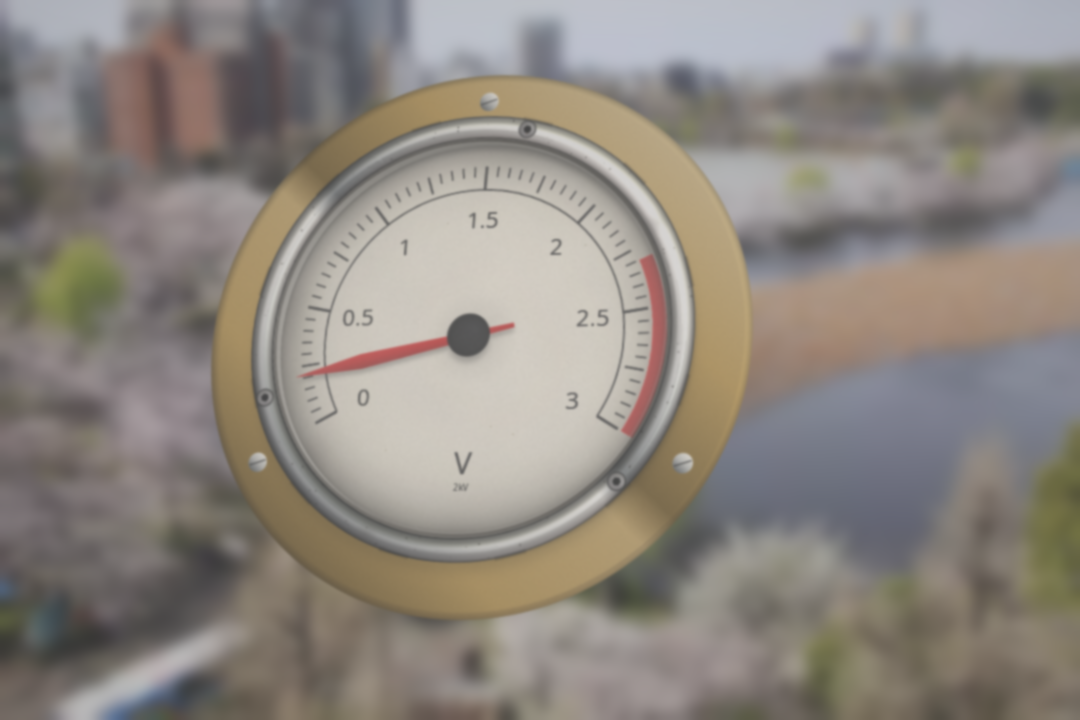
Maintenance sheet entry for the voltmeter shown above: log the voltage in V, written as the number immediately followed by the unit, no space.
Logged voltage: 0.2V
